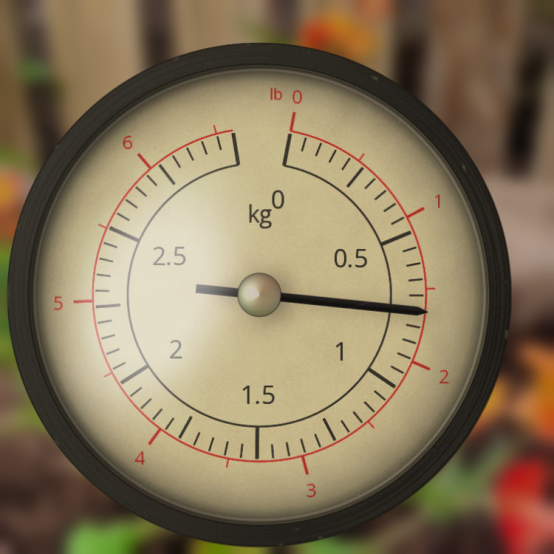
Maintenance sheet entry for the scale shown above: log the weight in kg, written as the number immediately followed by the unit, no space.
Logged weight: 0.75kg
